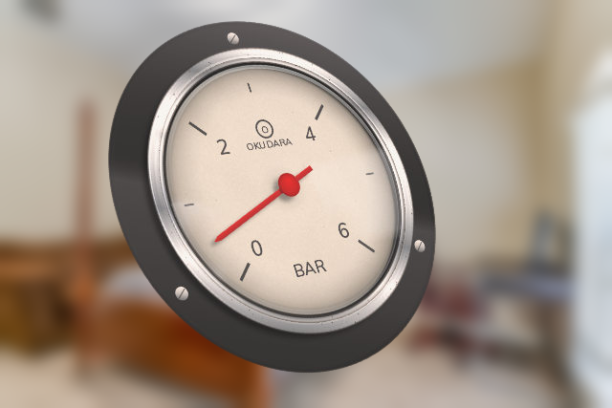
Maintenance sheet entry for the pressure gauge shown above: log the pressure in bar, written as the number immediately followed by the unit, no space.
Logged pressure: 0.5bar
